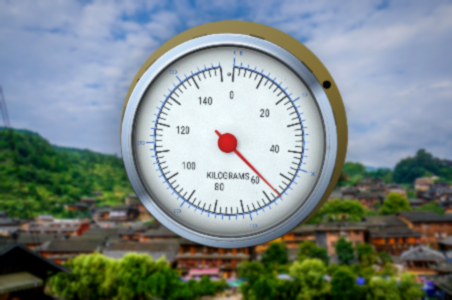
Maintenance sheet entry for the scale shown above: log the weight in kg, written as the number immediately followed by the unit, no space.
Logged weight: 56kg
